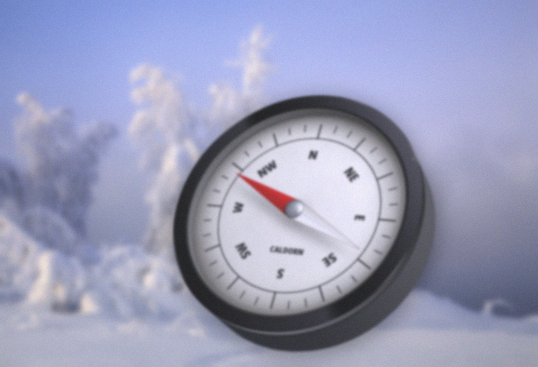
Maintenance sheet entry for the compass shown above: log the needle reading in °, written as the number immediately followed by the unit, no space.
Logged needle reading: 295°
